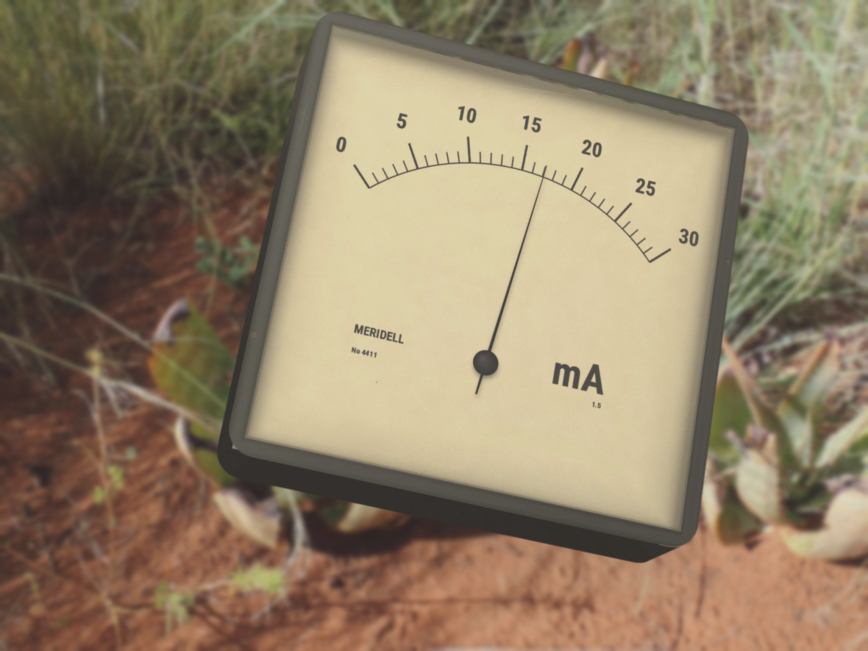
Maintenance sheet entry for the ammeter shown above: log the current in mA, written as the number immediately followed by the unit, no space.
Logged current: 17mA
